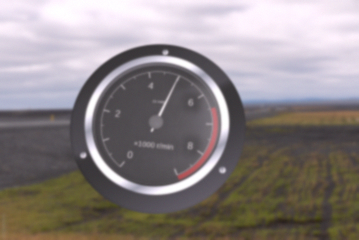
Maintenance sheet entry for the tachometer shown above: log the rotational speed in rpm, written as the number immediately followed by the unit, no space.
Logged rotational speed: 5000rpm
